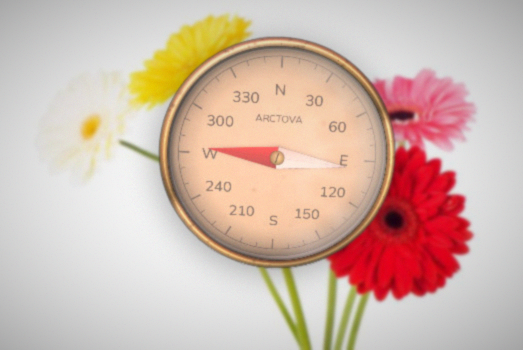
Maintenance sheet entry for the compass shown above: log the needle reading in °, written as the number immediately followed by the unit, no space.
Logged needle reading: 275°
